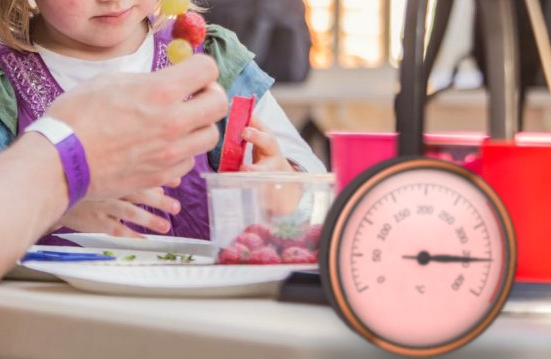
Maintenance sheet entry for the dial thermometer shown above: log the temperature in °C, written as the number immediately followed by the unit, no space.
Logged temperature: 350°C
